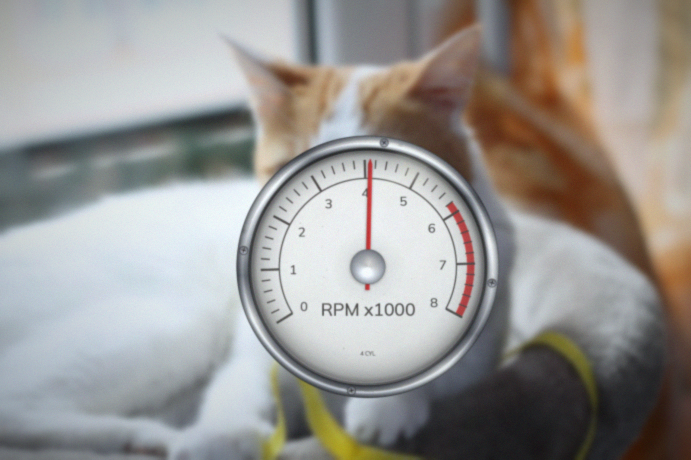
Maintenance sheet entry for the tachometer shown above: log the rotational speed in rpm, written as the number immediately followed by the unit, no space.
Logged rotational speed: 4100rpm
